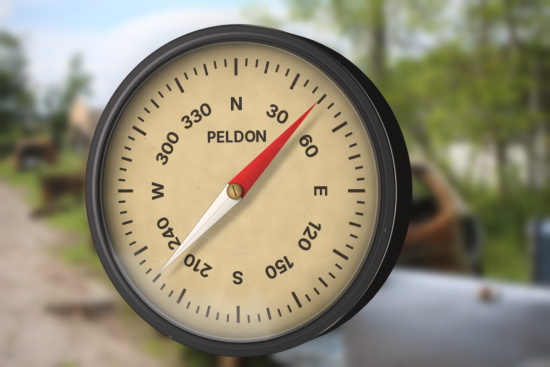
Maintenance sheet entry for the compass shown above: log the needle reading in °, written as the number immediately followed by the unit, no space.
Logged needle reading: 45°
